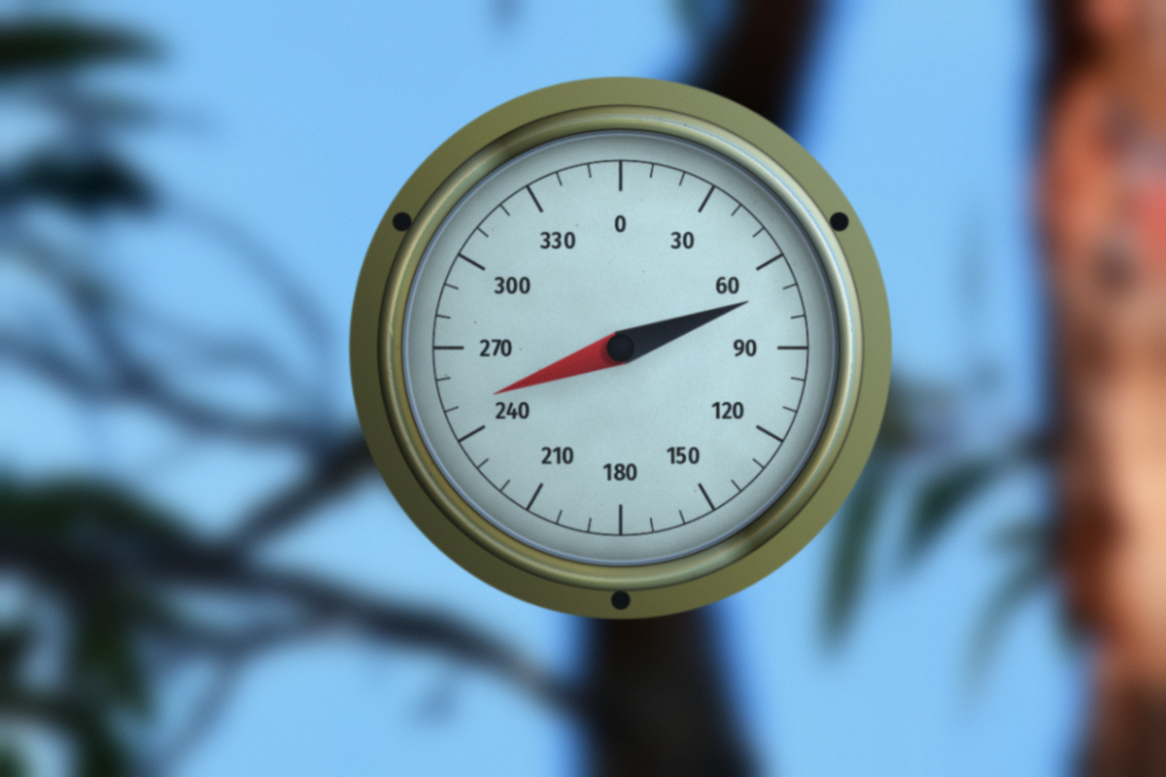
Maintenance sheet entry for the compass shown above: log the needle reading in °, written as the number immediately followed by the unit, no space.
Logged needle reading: 250°
